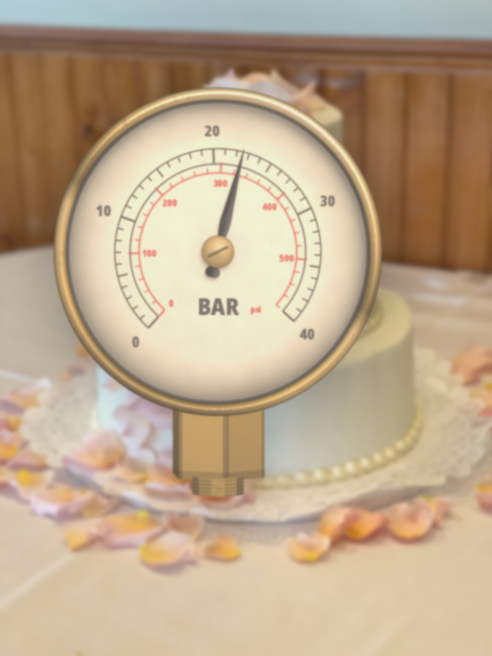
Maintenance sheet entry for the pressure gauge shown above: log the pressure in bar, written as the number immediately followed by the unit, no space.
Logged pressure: 22.5bar
